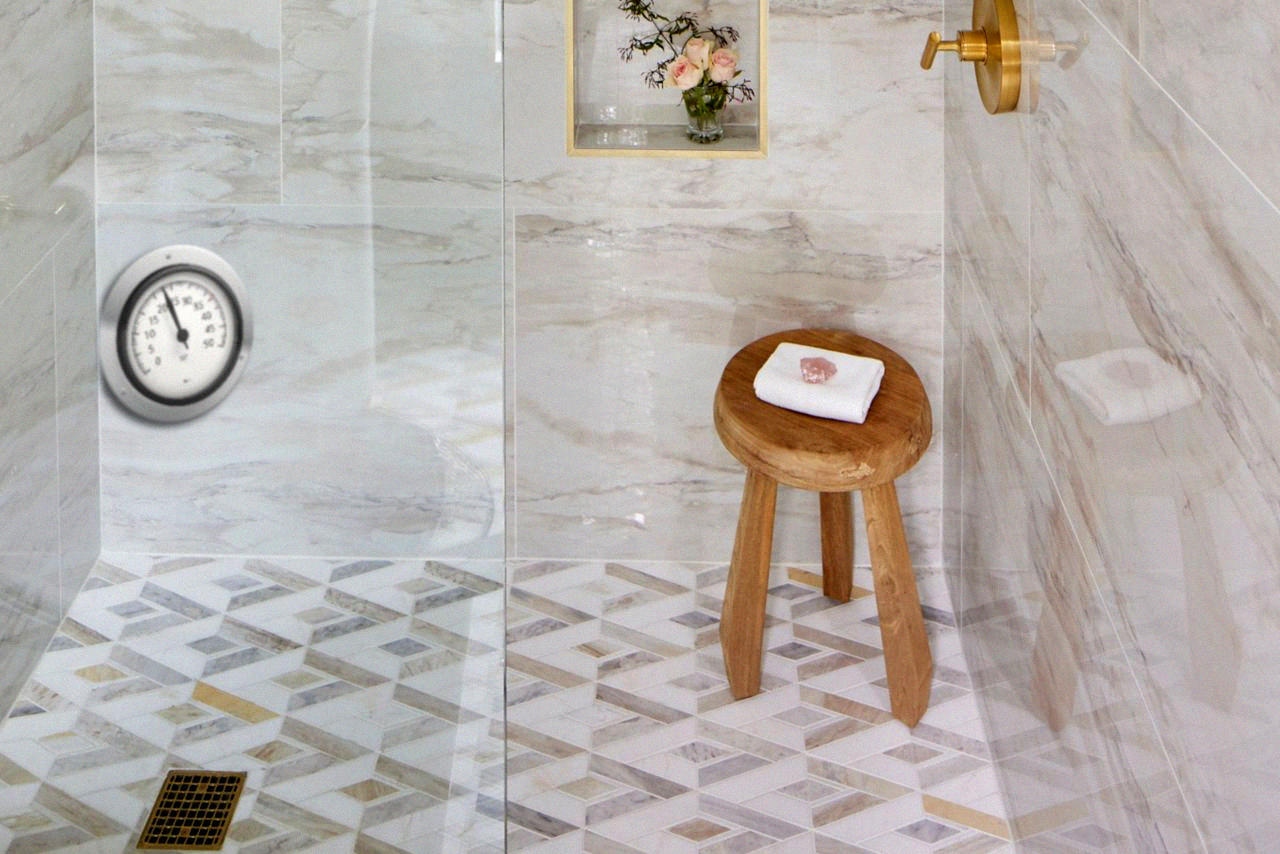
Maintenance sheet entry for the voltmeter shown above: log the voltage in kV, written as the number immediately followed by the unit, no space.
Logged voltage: 22.5kV
